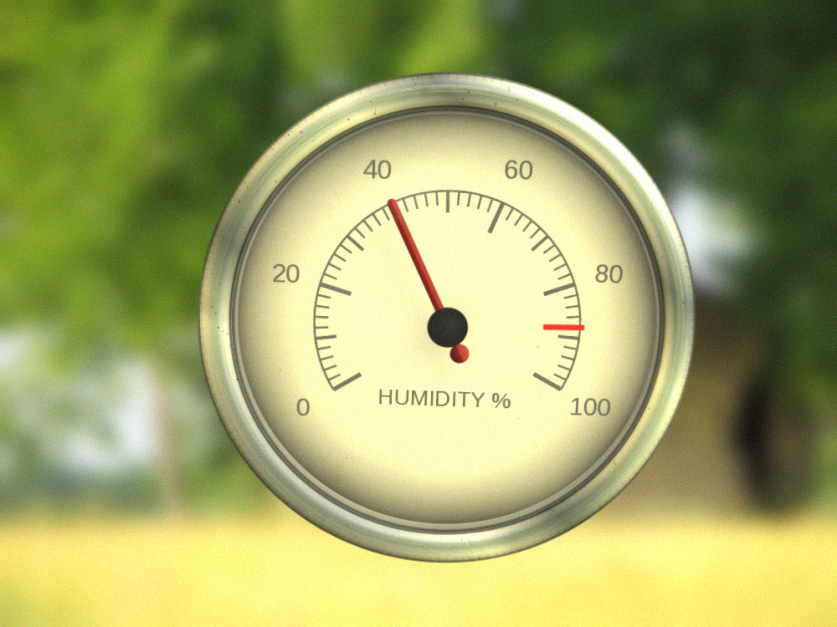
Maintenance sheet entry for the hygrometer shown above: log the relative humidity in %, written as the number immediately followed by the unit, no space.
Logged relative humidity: 40%
